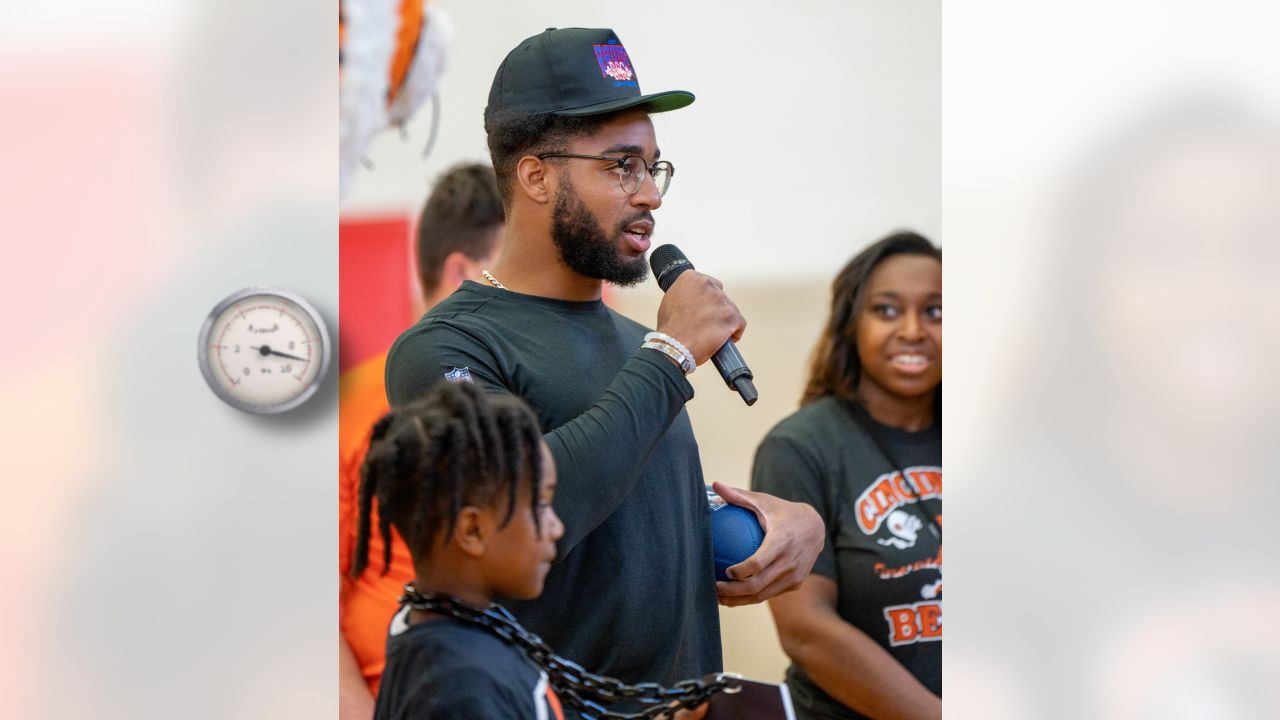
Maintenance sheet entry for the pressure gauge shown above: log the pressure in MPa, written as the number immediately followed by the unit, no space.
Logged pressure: 9MPa
